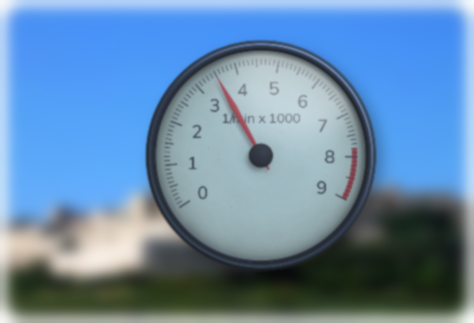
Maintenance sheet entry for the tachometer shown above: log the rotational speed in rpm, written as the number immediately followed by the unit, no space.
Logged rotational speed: 3500rpm
